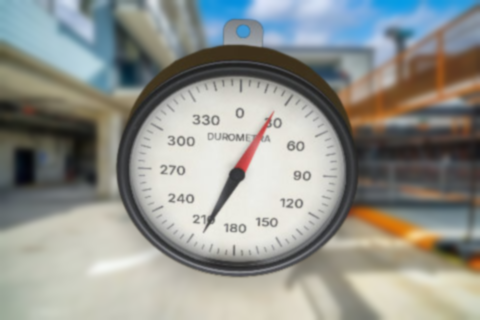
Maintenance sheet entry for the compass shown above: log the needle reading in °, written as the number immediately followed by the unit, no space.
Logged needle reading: 25°
